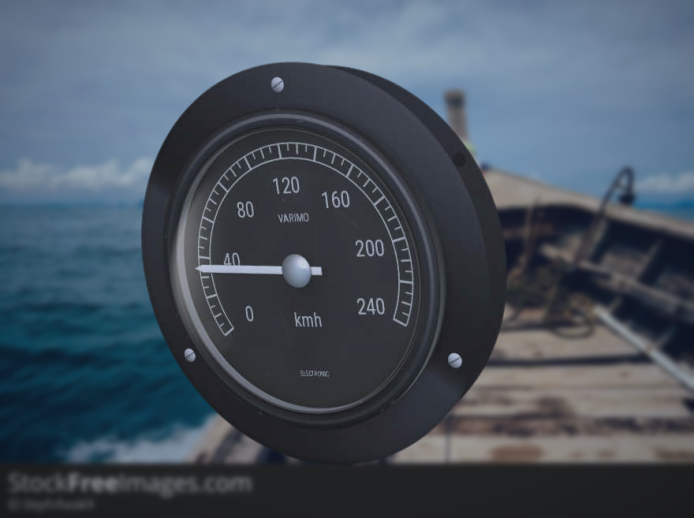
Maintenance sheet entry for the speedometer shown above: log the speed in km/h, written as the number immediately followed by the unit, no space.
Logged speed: 35km/h
